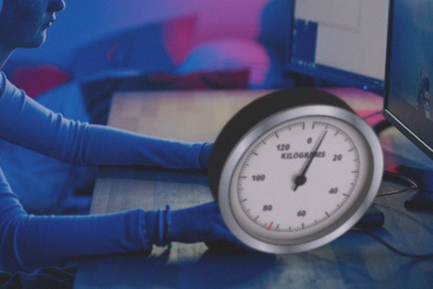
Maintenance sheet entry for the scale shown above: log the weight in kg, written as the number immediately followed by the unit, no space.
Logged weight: 5kg
